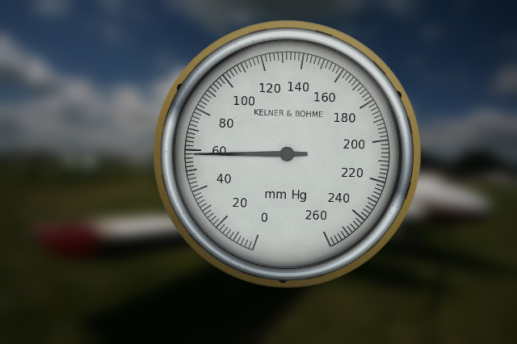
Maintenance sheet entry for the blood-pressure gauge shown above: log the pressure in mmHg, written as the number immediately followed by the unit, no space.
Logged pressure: 58mmHg
